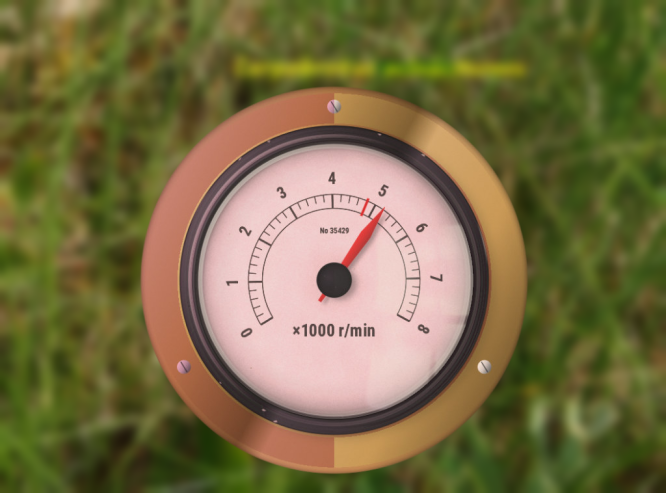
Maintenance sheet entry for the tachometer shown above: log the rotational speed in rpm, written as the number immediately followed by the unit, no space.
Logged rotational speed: 5200rpm
